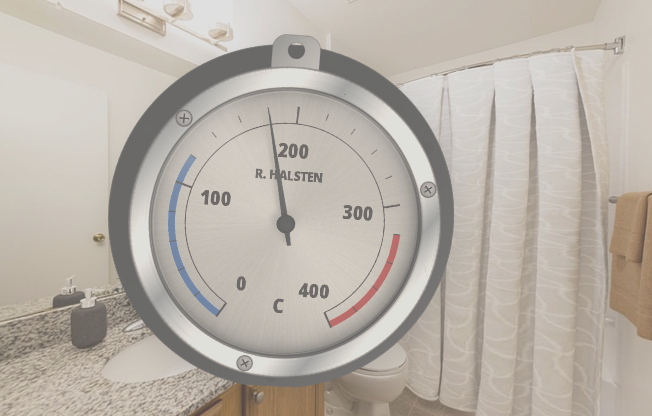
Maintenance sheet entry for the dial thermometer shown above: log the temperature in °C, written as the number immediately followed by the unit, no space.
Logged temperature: 180°C
